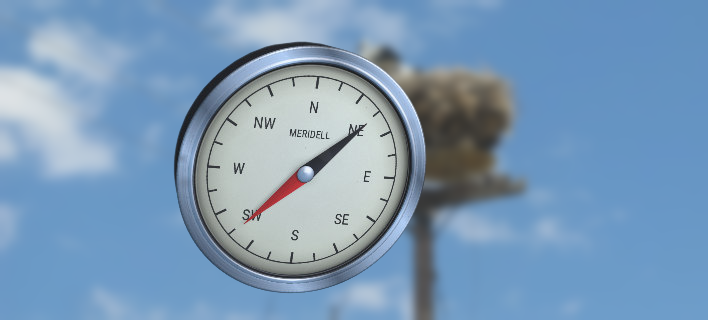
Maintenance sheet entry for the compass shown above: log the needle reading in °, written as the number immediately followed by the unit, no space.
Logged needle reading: 225°
